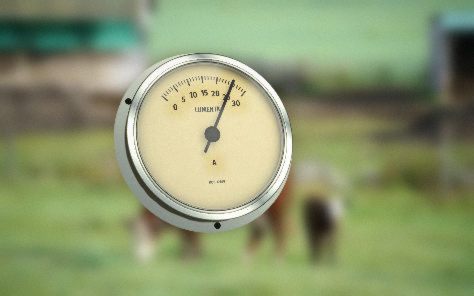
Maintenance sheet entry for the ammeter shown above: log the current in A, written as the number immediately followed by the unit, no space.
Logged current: 25A
